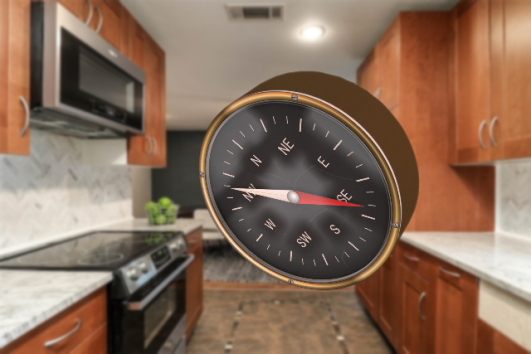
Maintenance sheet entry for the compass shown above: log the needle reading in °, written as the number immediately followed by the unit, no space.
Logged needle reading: 140°
